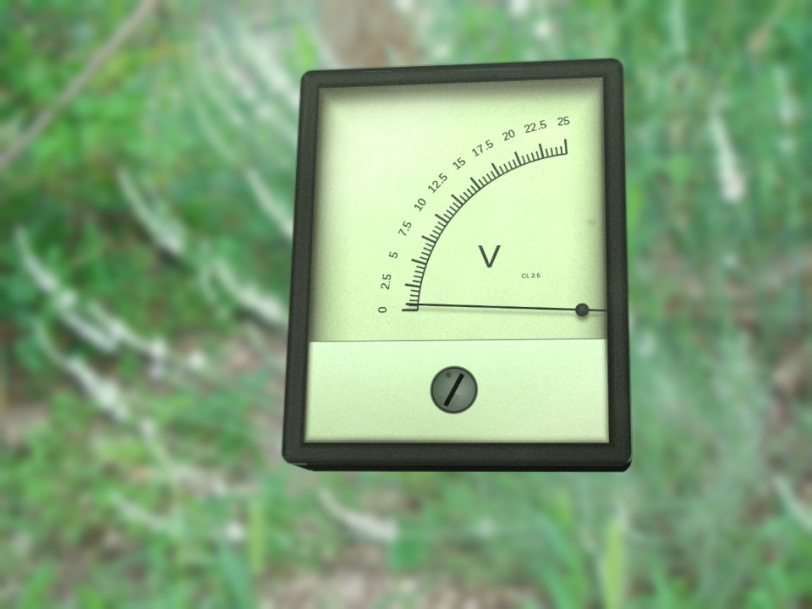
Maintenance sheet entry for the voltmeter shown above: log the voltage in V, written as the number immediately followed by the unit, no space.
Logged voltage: 0.5V
